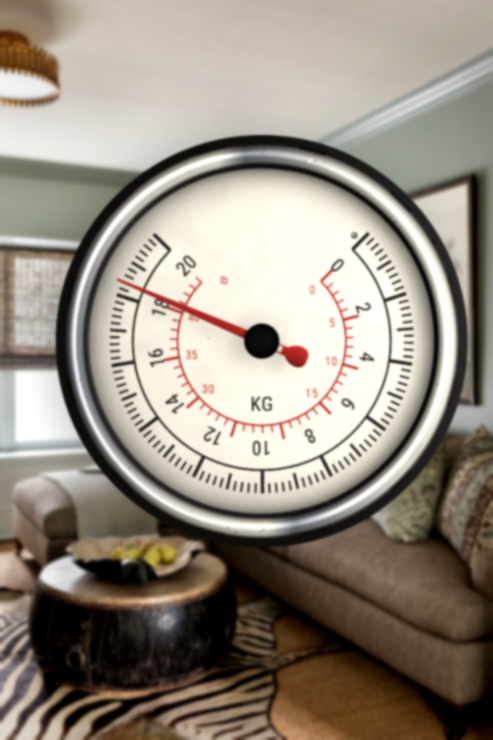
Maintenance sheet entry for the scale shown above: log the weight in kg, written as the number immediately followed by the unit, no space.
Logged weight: 18.4kg
